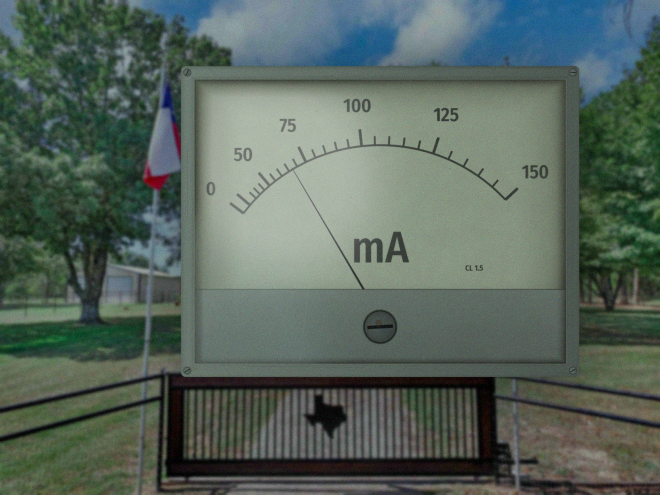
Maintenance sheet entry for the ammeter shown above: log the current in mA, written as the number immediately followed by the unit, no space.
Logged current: 67.5mA
